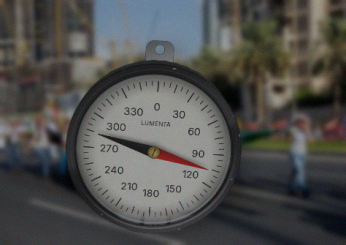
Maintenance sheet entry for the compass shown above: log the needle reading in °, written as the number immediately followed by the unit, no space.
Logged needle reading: 105°
